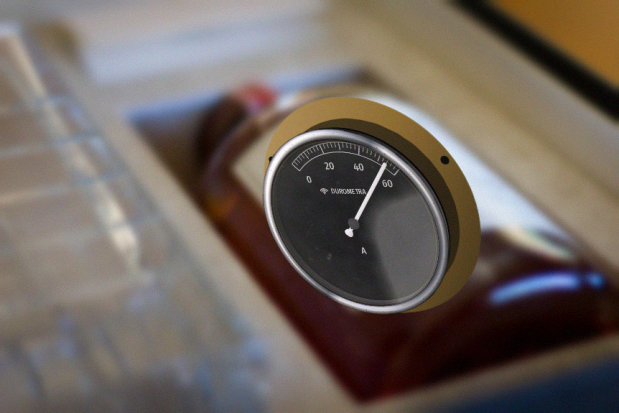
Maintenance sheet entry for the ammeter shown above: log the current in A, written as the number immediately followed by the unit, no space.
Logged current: 54A
